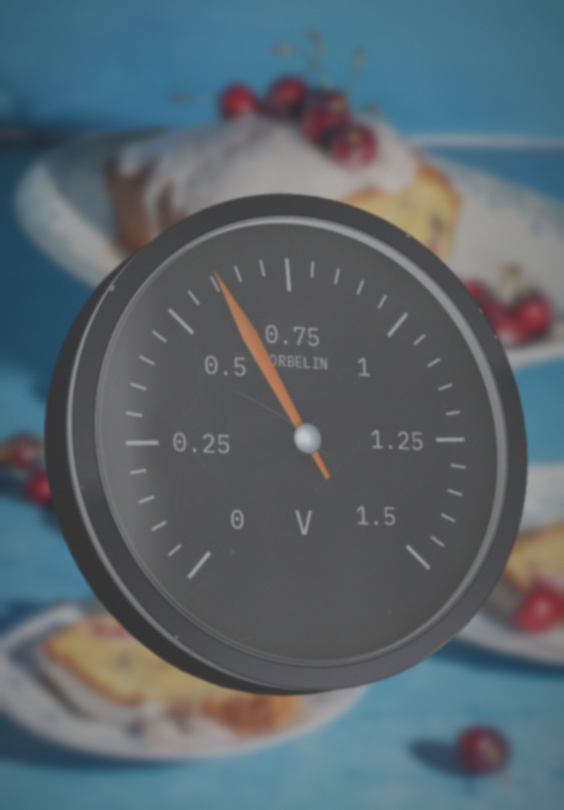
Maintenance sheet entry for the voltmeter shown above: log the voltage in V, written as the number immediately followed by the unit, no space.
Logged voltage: 0.6V
